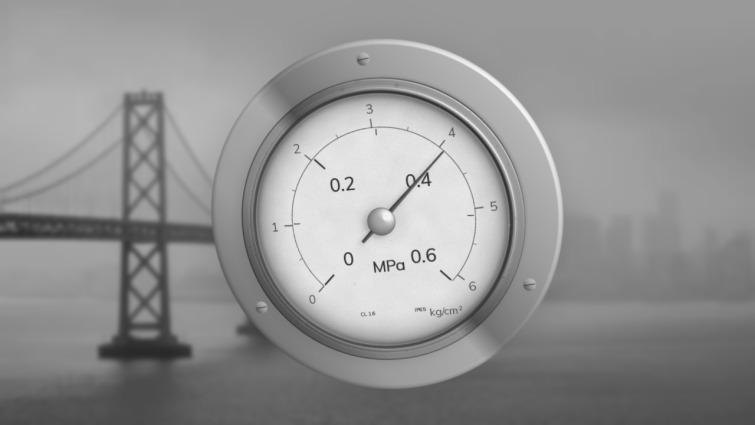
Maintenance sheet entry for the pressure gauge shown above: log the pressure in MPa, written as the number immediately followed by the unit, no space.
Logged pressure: 0.4MPa
